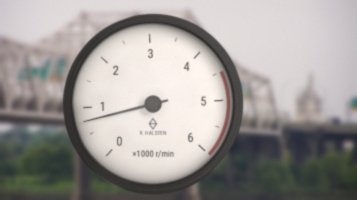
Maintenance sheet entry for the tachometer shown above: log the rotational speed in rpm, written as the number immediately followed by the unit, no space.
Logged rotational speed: 750rpm
